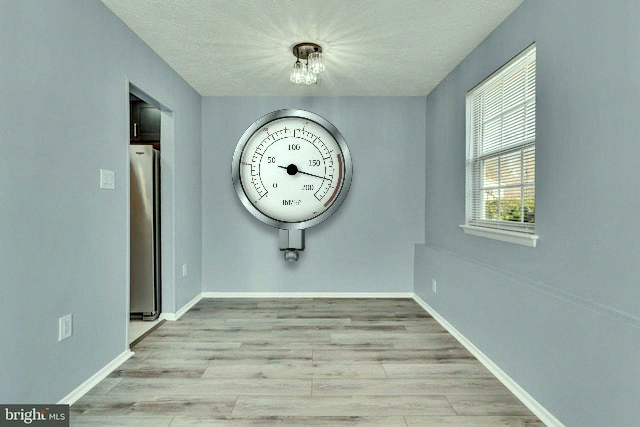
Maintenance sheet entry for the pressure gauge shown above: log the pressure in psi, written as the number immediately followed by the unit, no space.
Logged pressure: 175psi
